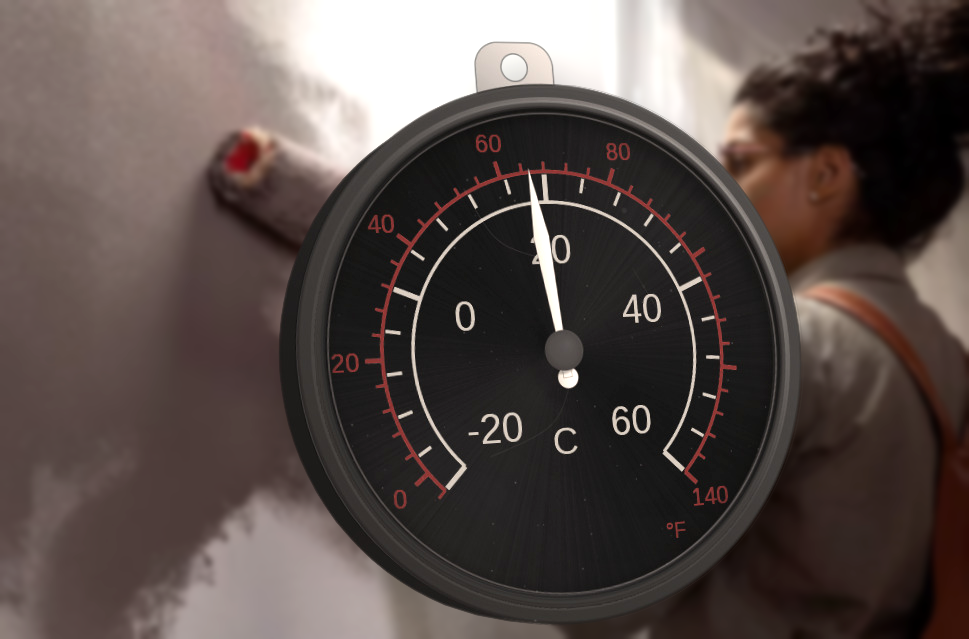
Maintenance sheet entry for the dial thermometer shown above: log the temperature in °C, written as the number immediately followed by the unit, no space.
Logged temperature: 18°C
